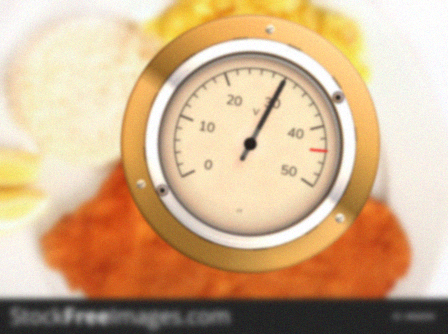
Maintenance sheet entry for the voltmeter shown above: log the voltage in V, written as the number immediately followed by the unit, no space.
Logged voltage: 30V
